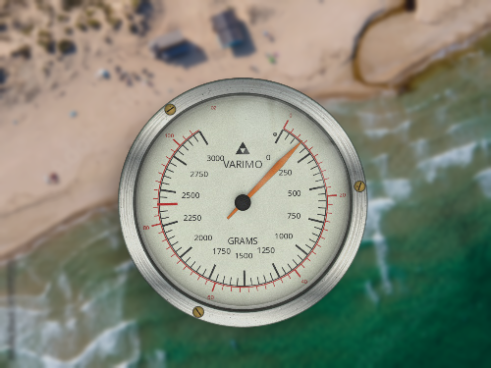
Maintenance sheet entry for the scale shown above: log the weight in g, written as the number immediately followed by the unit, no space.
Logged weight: 150g
